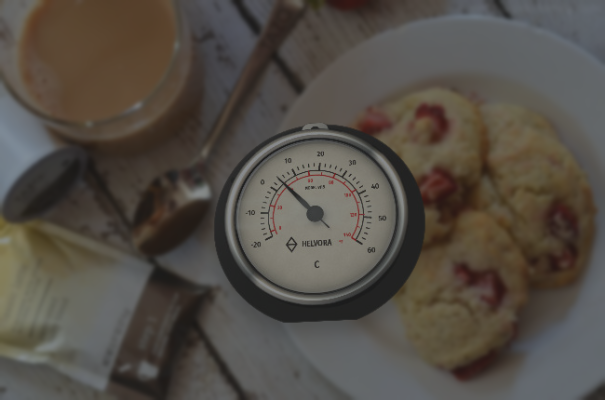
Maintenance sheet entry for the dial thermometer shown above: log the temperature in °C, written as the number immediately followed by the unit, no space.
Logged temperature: 4°C
